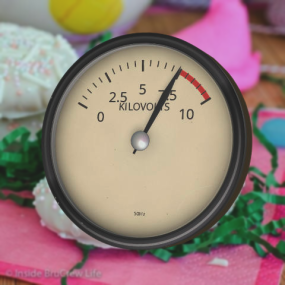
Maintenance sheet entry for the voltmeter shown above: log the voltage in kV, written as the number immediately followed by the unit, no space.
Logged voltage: 7.5kV
